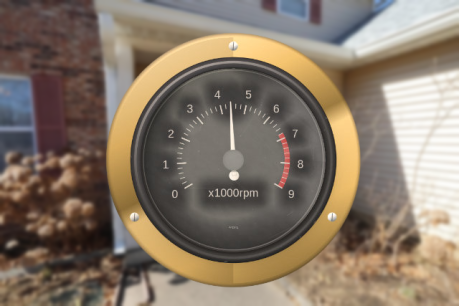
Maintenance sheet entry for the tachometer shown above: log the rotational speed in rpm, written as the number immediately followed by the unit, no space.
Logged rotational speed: 4400rpm
